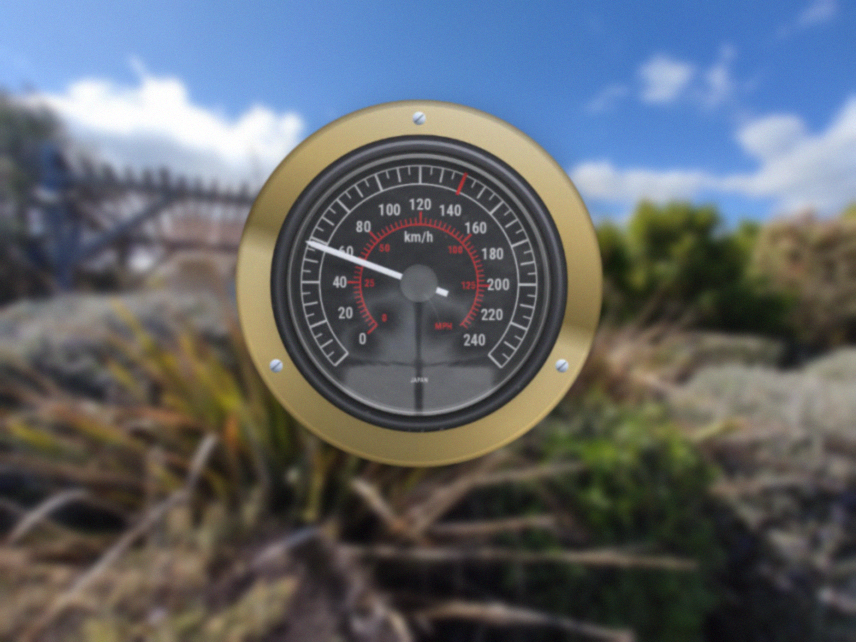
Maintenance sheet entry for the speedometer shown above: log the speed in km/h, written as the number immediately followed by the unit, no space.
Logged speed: 57.5km/h
